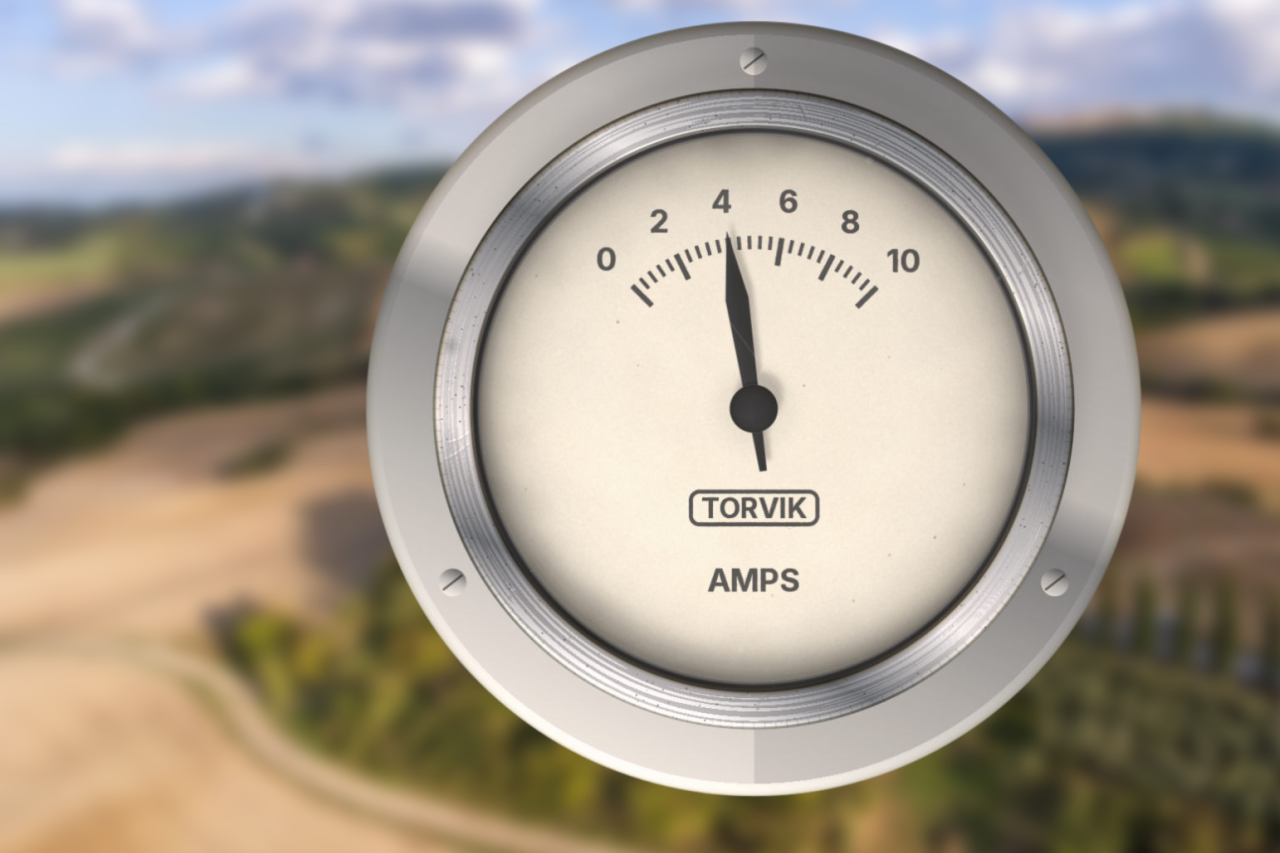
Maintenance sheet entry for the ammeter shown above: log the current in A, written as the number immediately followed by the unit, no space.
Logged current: 4A
